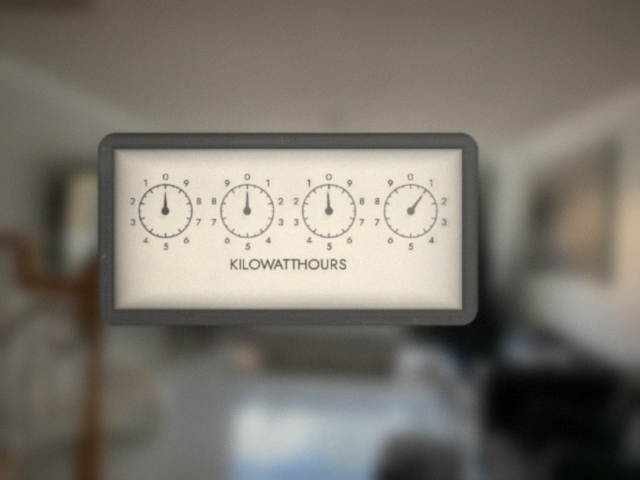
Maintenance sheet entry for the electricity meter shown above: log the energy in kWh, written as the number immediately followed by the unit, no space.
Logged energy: 1kWh
